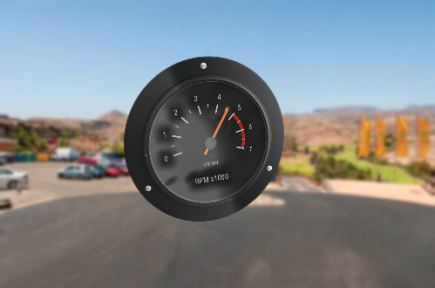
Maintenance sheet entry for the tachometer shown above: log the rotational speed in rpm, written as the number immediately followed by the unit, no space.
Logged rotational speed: 4500rpm
